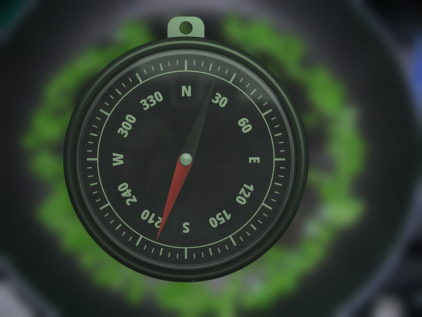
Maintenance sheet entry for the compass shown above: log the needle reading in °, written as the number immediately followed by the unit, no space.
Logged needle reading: 200°
